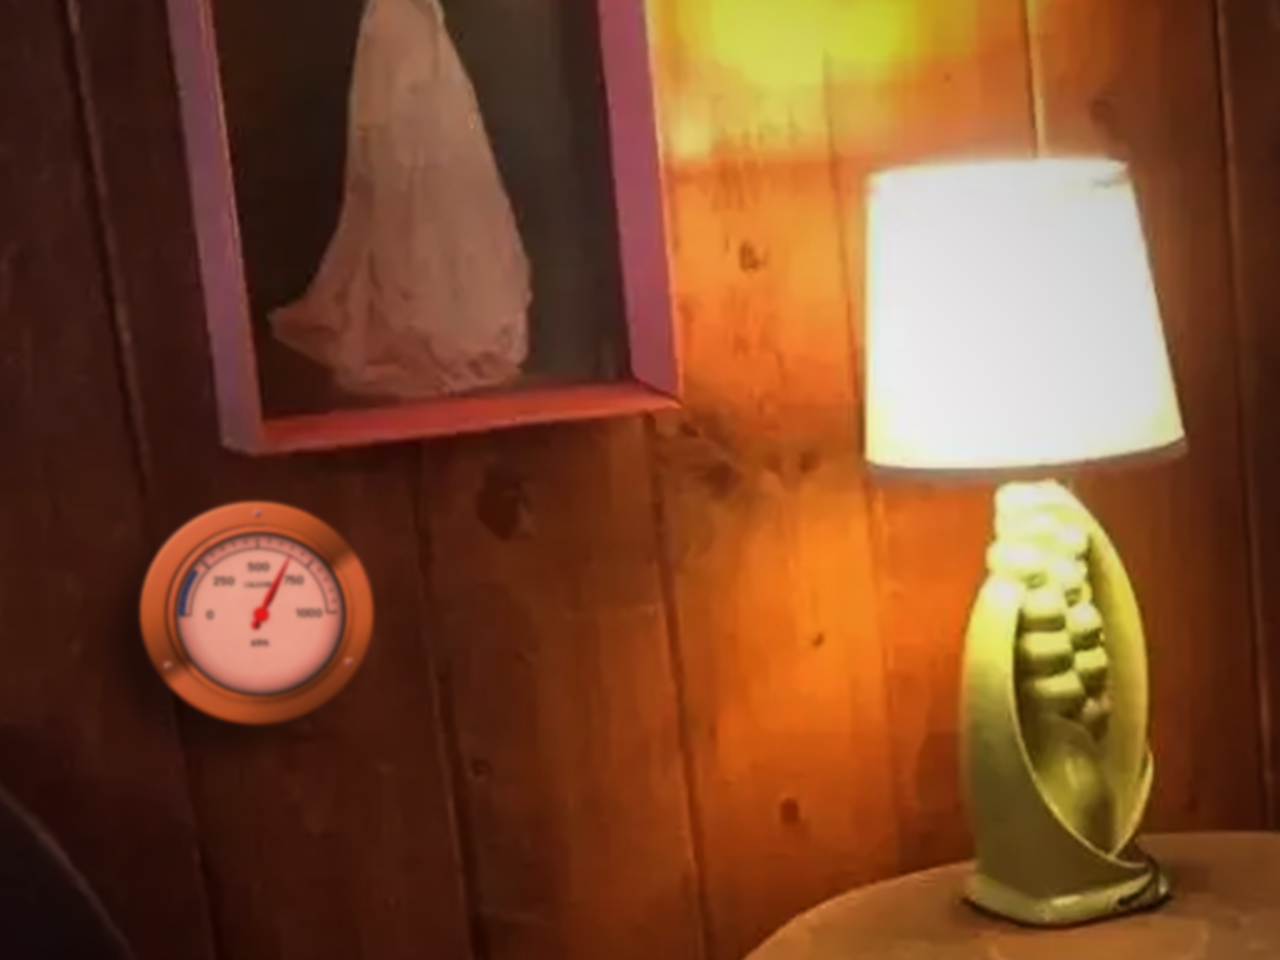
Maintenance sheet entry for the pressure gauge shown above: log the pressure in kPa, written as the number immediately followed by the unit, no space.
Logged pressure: 650kPa
